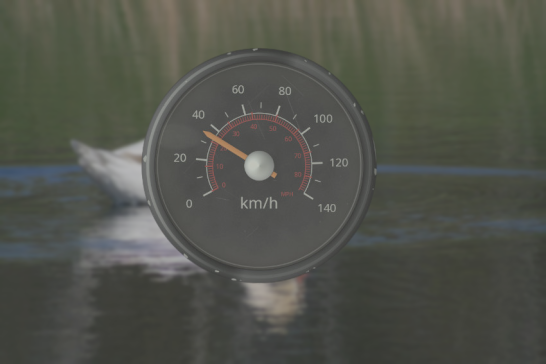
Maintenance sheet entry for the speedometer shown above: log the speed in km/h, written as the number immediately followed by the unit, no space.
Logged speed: 35km/h
